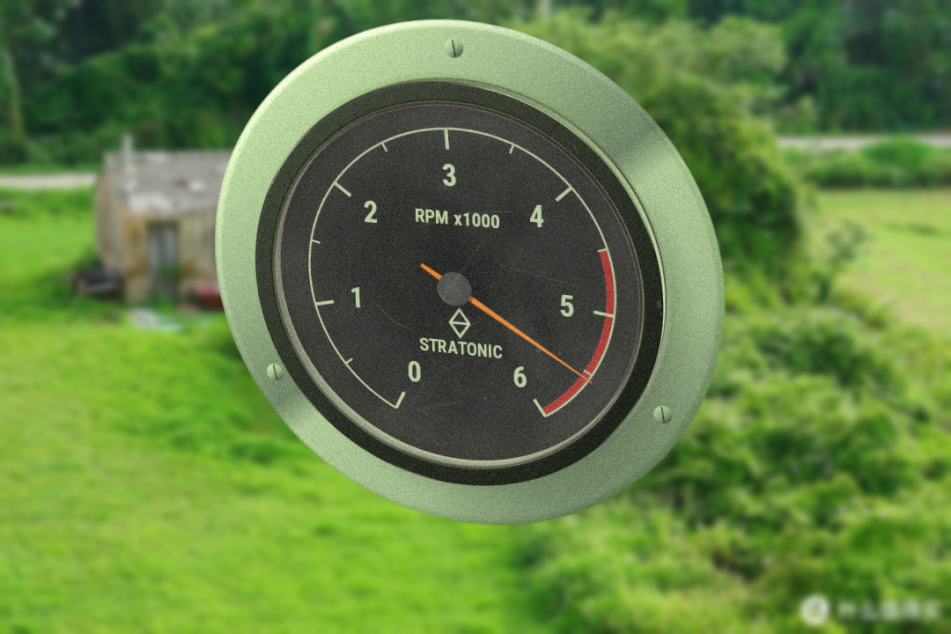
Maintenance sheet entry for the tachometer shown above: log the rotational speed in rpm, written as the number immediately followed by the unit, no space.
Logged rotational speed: 5500rpm
